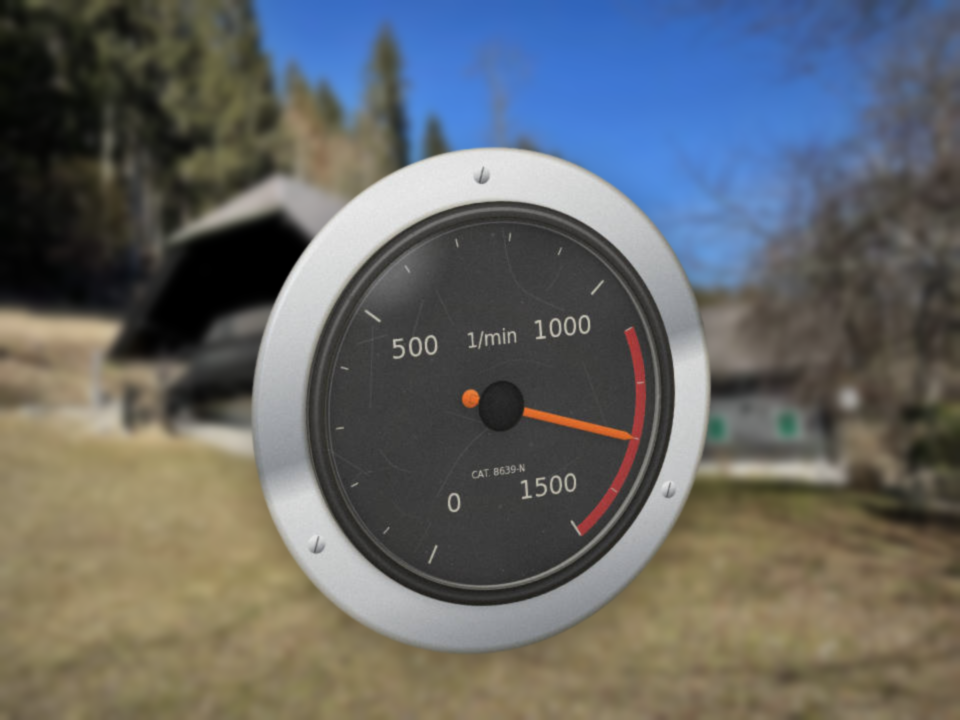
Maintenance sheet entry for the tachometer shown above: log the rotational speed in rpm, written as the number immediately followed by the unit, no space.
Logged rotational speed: 1300rpm
